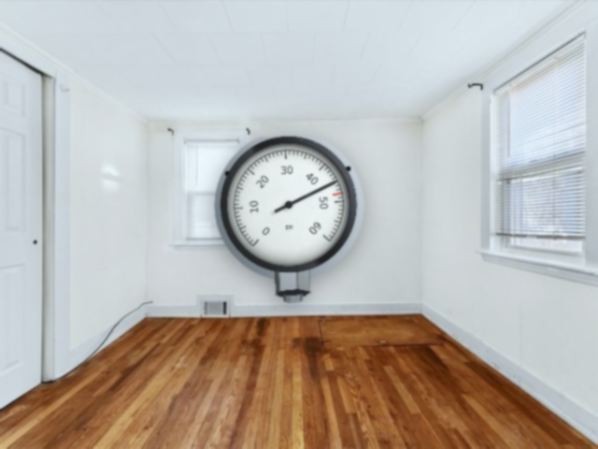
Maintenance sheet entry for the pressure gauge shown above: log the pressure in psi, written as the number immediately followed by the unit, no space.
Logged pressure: 45psi
